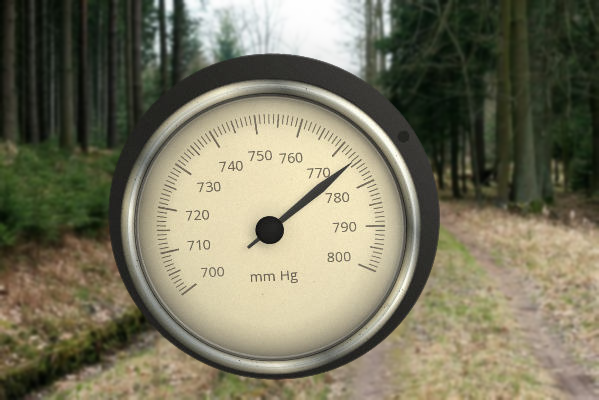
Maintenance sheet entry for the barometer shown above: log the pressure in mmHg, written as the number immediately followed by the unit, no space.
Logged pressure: 774mmHg
